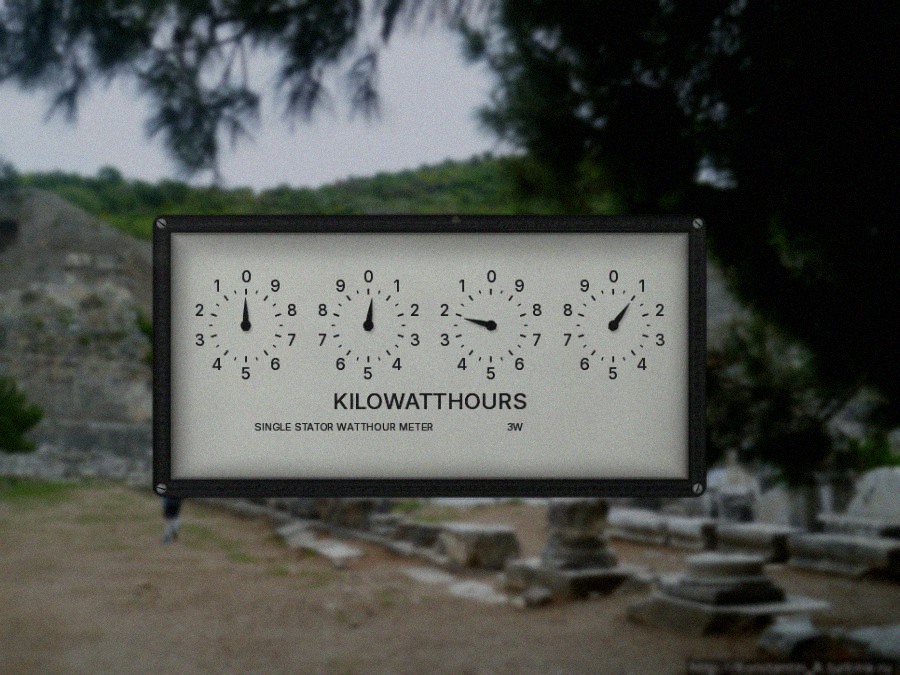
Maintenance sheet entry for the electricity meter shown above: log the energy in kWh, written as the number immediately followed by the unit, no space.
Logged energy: 21kWh
